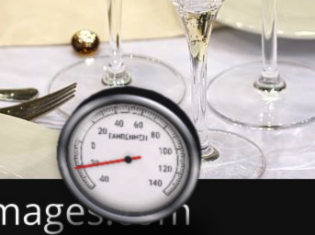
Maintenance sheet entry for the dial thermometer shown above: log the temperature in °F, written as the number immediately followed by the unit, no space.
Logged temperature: -20°F
